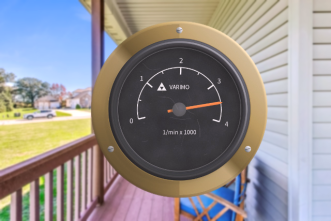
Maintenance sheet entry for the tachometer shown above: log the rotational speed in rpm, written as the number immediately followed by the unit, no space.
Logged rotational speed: 3500rpm
